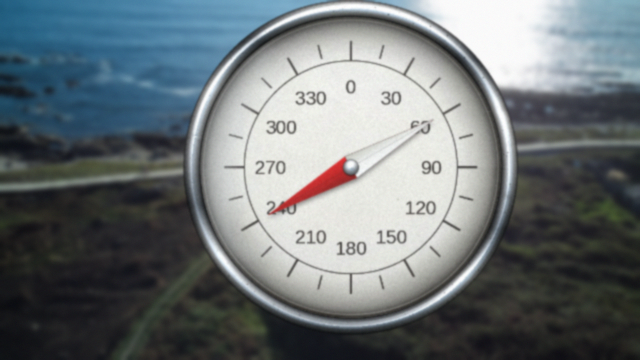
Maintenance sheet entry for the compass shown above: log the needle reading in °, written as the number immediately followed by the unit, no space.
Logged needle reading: 240°
